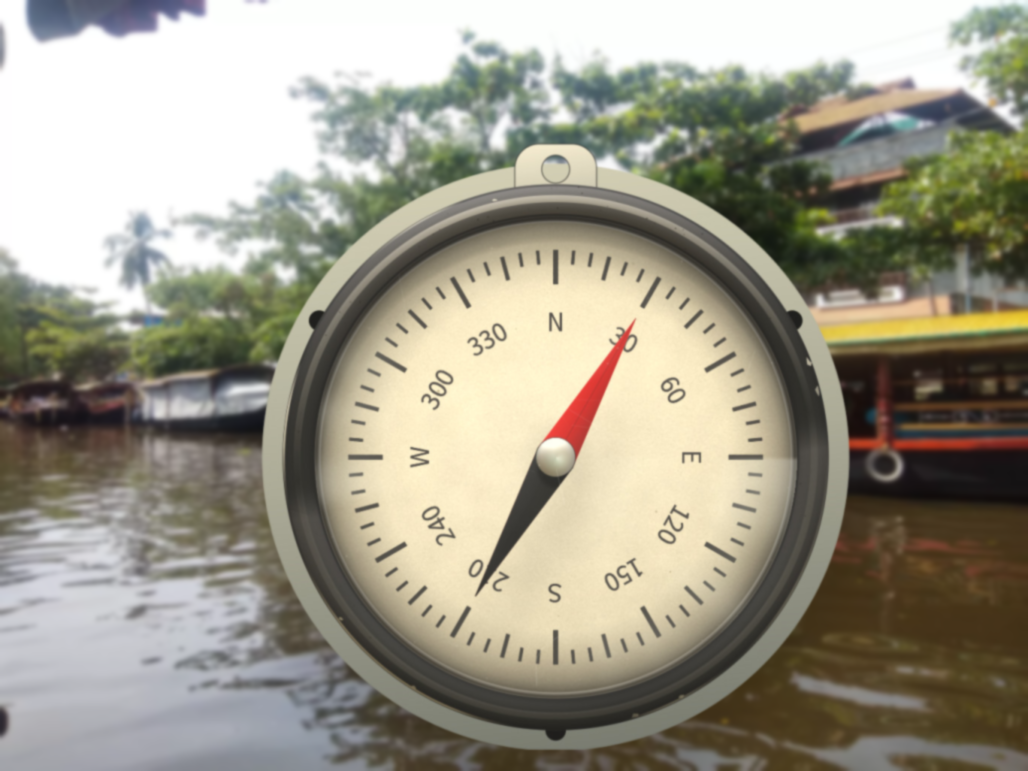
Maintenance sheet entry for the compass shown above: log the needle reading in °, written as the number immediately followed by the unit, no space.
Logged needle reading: 30°
